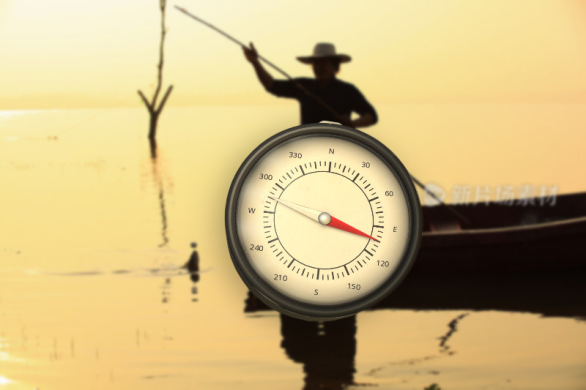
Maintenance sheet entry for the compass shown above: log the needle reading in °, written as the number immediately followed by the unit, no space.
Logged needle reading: 105°
